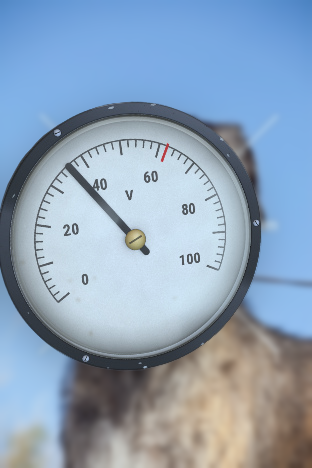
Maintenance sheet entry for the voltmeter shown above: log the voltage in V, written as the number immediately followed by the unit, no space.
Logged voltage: 36V
